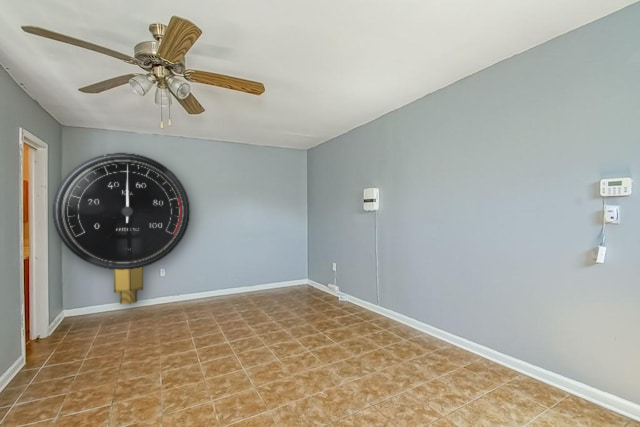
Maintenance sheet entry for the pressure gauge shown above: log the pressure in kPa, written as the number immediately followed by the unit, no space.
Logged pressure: 50kPa
